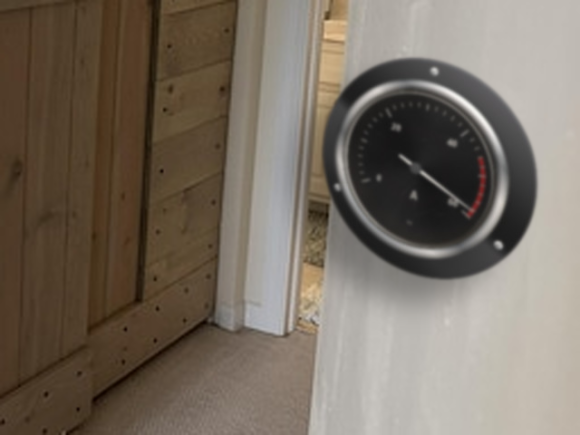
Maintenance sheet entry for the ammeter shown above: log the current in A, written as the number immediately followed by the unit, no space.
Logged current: 58A
